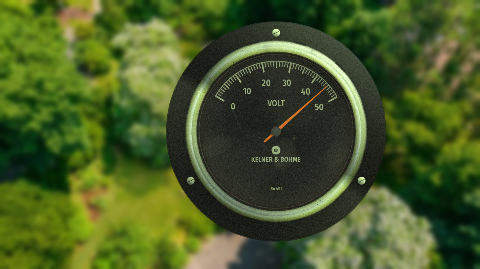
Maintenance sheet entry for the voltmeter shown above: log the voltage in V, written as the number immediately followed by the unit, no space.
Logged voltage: 45V
